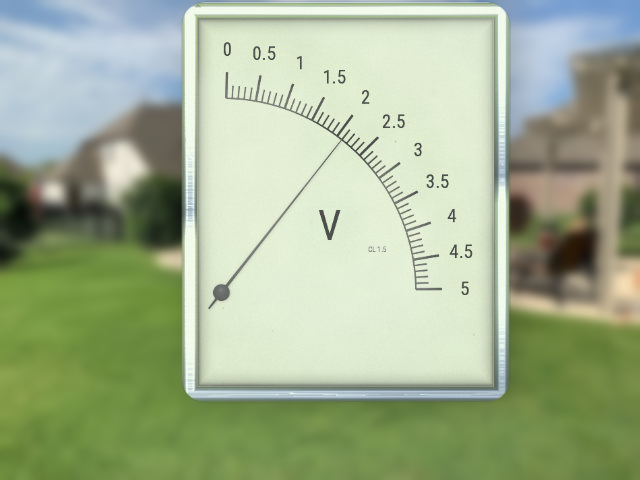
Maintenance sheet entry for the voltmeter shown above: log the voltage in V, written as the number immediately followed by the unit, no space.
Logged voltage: 2.1V
